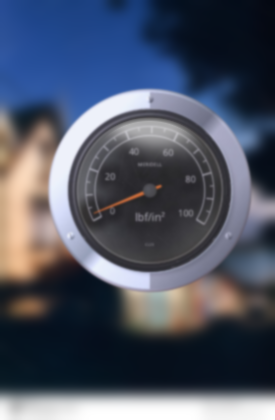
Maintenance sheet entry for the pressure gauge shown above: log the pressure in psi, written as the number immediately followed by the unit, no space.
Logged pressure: 2.5psi
